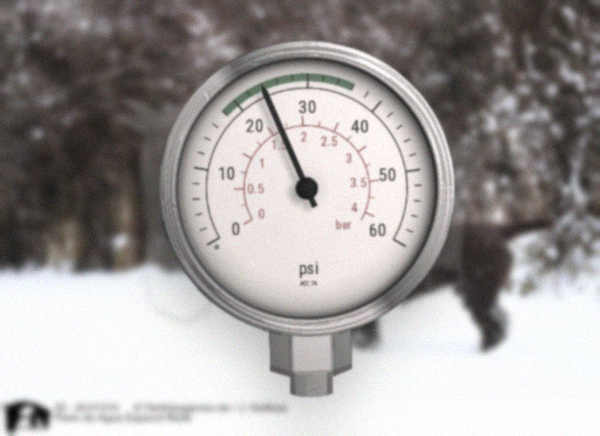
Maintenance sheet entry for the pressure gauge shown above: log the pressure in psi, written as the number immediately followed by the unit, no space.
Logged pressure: 24psi
